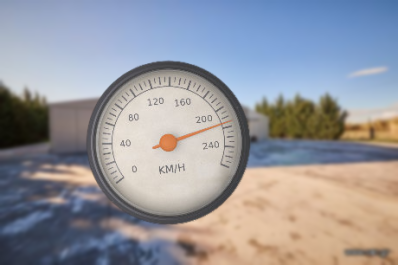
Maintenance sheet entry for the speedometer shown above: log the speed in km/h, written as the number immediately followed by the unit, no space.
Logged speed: 215km/h
